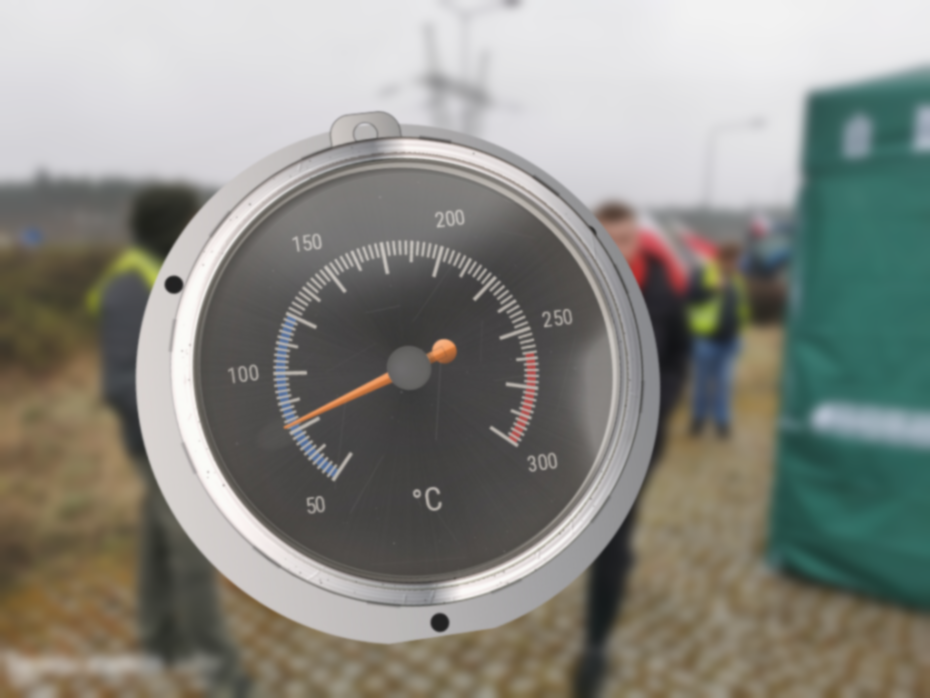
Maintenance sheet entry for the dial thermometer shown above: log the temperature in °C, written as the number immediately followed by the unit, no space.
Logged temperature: 77.5°C
